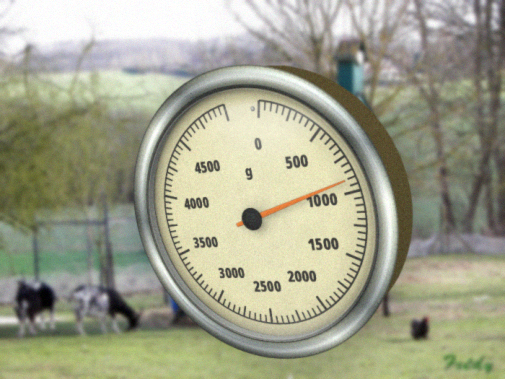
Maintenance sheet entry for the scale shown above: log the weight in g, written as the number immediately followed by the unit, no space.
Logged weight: 900g
